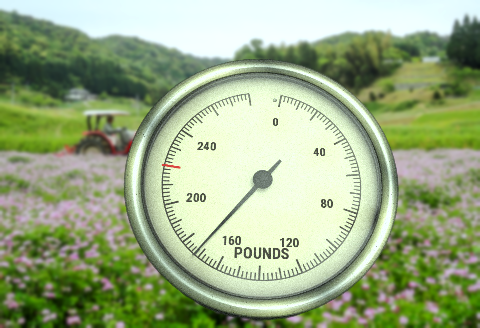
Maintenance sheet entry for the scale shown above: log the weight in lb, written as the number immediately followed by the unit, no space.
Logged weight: 172lb
